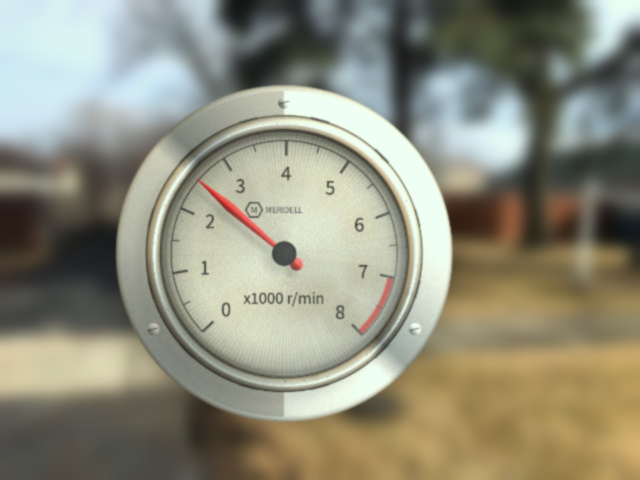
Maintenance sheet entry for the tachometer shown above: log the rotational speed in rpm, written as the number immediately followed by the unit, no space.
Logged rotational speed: 2500rpm
